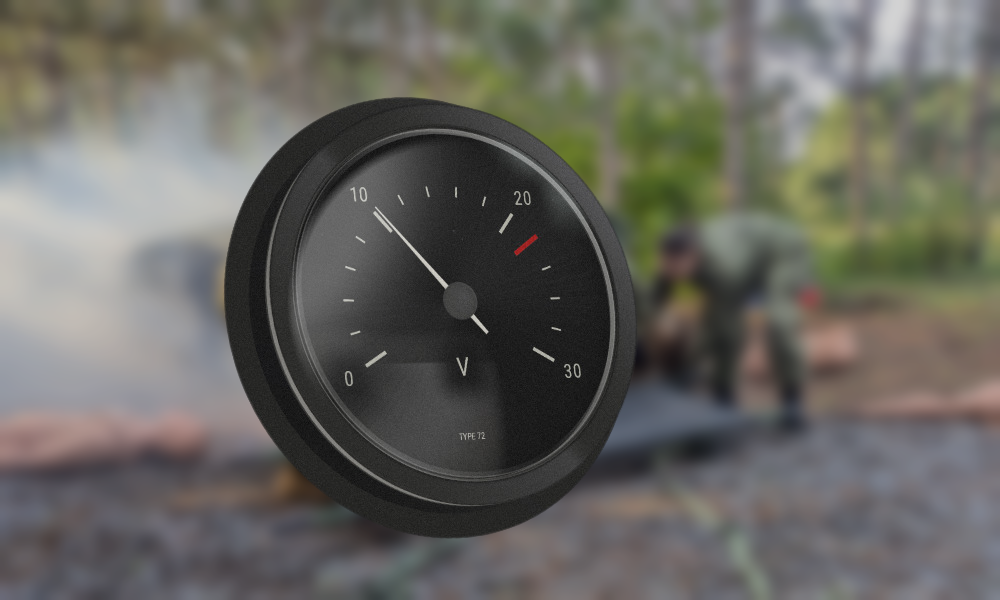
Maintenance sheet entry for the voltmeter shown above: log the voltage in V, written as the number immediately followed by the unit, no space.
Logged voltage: 10V
